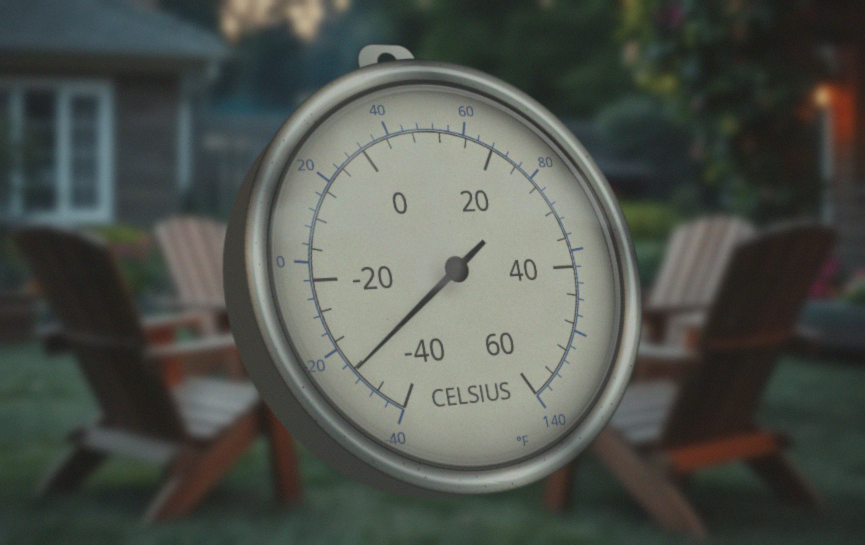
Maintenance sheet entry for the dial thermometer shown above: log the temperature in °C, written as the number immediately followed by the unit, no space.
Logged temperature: -32°C
